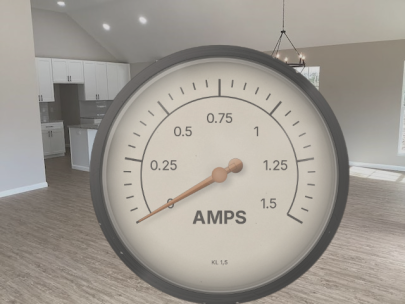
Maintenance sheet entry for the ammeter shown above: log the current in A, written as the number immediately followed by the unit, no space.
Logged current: 0A
